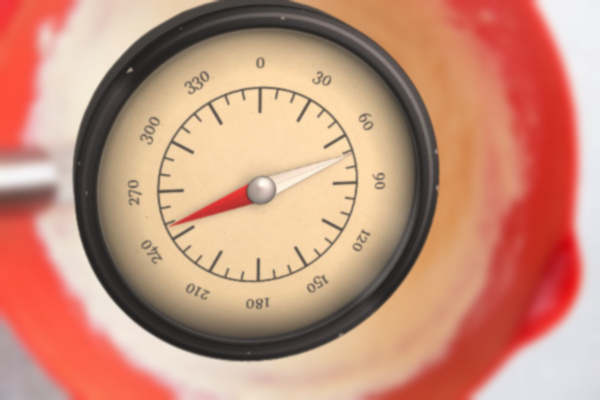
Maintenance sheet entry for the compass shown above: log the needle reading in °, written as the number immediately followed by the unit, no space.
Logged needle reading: 250°
